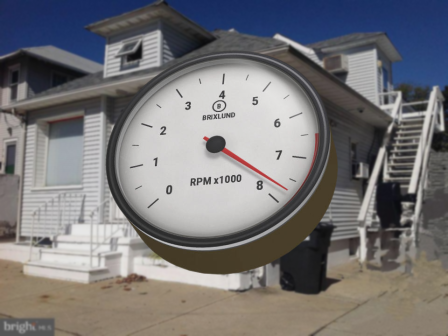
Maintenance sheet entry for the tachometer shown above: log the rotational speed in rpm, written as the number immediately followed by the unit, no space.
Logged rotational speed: 7750rpm
